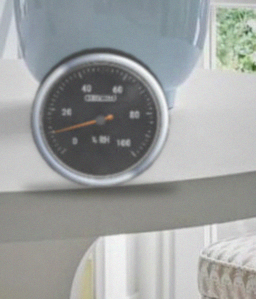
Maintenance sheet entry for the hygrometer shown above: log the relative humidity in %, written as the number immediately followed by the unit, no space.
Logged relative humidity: 10%
